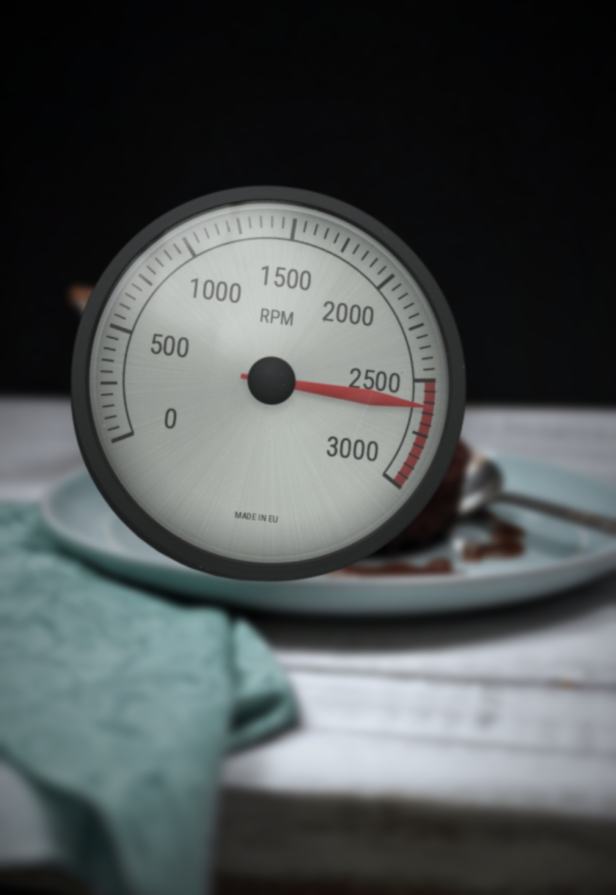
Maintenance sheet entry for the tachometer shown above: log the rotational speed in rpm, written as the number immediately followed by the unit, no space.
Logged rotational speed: 2625rpm
